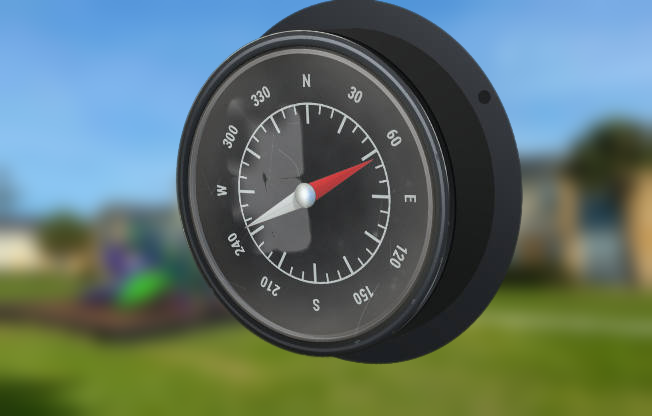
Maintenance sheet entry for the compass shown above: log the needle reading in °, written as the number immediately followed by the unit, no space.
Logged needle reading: 65°
